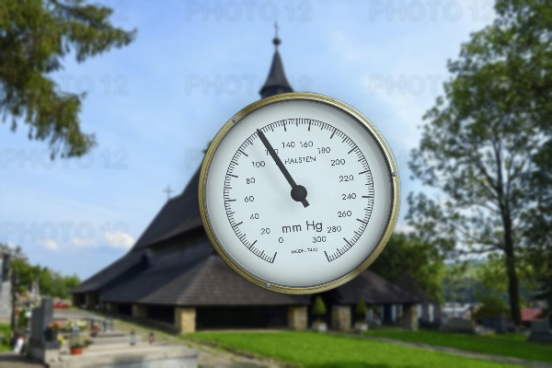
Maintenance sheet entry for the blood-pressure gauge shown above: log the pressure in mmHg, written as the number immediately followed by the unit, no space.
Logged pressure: 120mmHg
